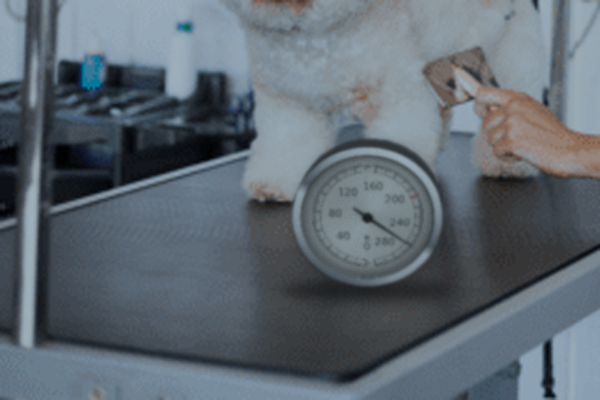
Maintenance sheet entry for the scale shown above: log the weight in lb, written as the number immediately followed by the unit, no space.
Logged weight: 260lb
